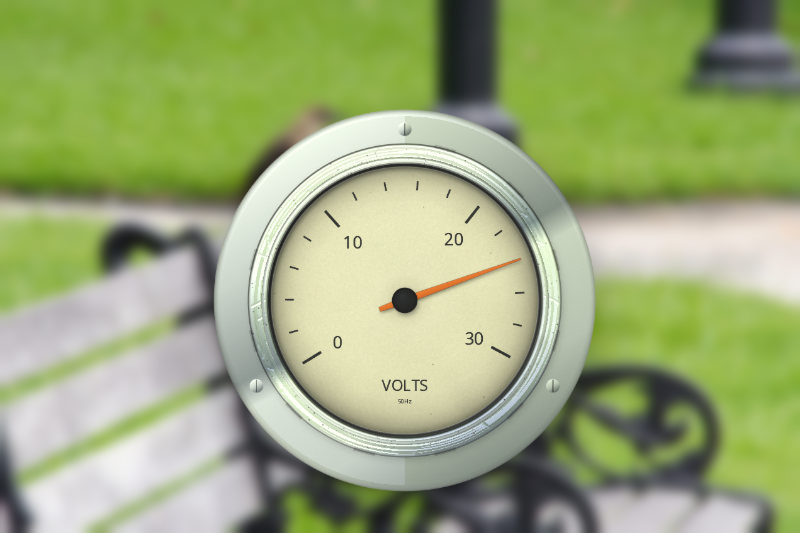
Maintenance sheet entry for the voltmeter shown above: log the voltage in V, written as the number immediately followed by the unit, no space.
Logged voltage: 24V
